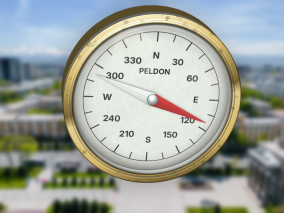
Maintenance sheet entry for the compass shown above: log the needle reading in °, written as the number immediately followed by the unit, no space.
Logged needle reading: 112.5°
